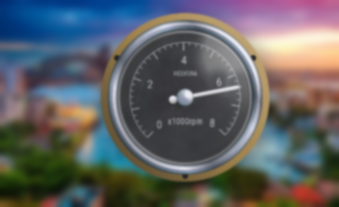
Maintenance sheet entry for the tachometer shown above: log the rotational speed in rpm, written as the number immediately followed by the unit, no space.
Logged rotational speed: 6400rpm
